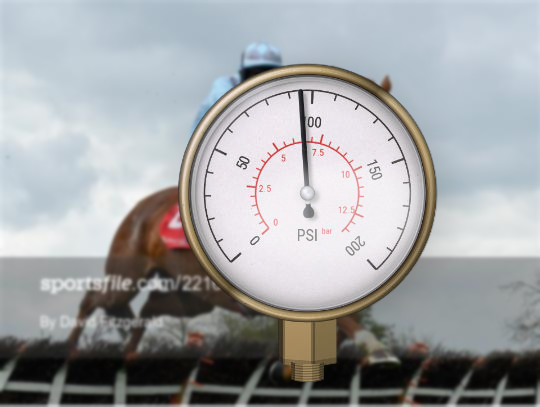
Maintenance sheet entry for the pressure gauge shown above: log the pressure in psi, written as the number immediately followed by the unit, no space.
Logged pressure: 95psi
